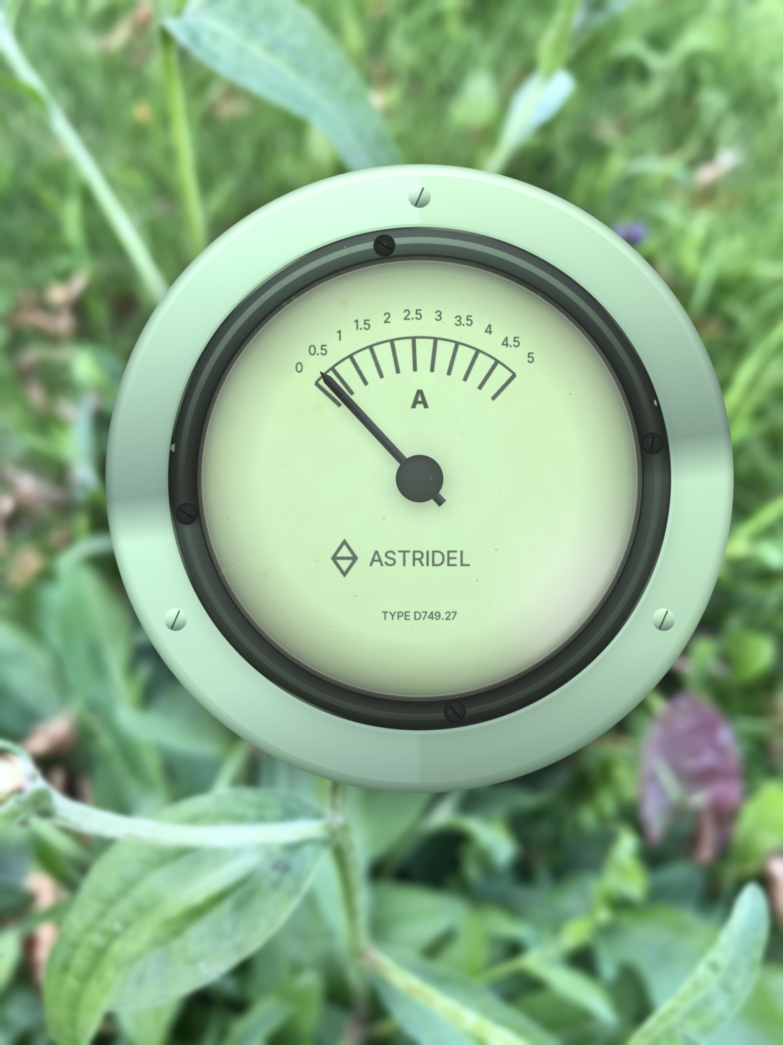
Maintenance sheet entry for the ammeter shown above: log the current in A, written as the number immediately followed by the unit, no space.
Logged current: 0.25A
